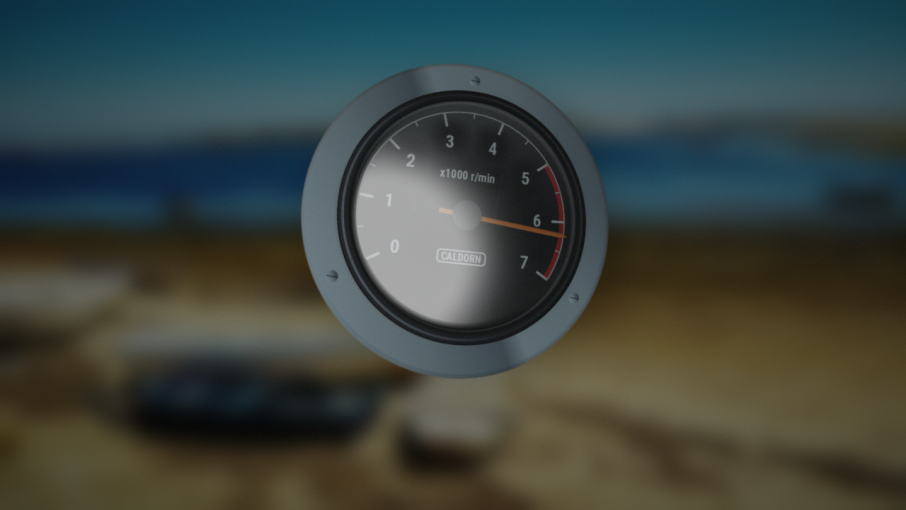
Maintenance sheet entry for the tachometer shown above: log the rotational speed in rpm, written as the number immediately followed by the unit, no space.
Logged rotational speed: 6250rpm
